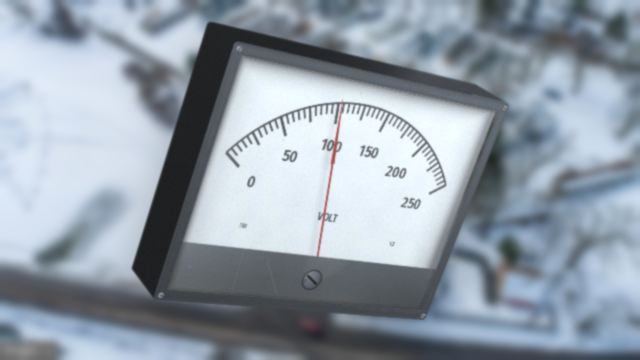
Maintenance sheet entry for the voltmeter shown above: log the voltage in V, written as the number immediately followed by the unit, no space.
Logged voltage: 100V
